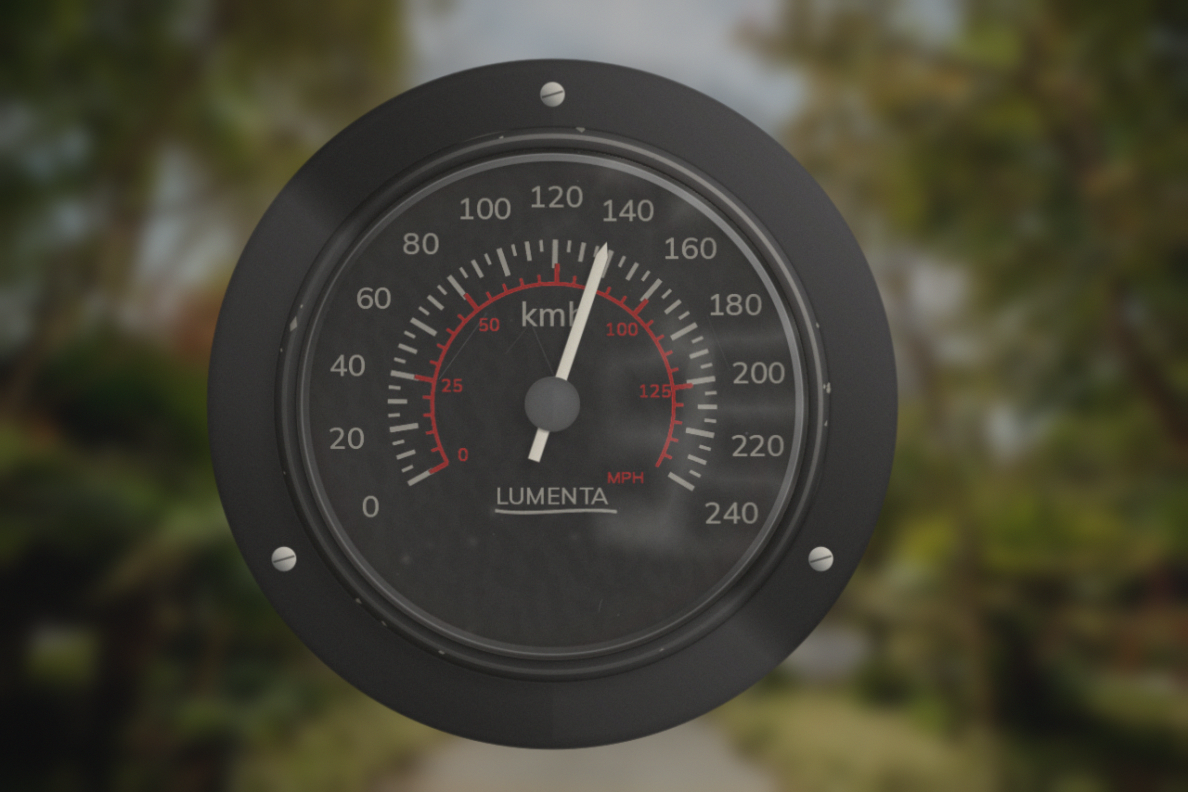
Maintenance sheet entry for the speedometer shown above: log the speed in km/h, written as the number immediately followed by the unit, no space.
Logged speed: 137.5km/h
